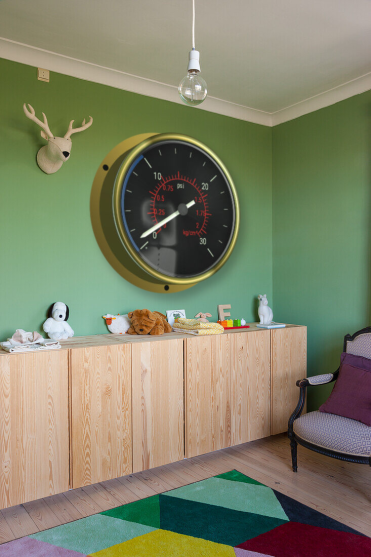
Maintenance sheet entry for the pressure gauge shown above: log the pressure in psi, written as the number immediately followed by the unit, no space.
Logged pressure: 1psi
